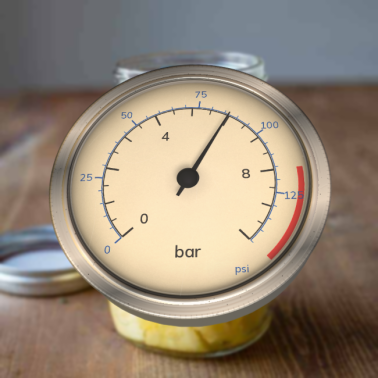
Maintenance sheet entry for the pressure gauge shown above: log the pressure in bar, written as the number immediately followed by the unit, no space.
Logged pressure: 6bar
